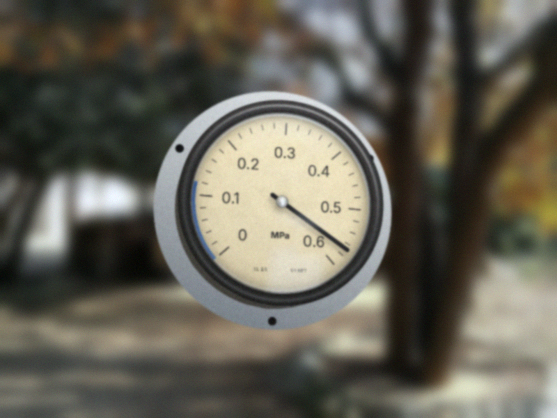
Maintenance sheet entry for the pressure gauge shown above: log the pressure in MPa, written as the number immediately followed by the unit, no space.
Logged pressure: 0.57MPa
